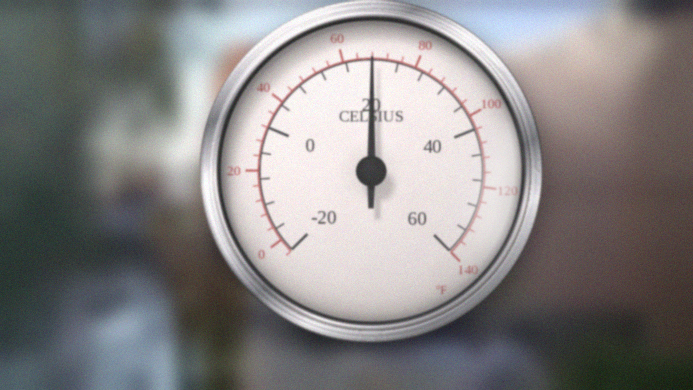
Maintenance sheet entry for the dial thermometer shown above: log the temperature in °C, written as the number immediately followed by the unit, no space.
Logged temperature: 20°C
